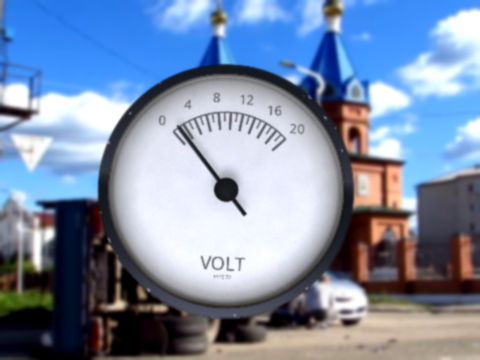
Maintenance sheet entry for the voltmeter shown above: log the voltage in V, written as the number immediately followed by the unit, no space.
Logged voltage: 1V
